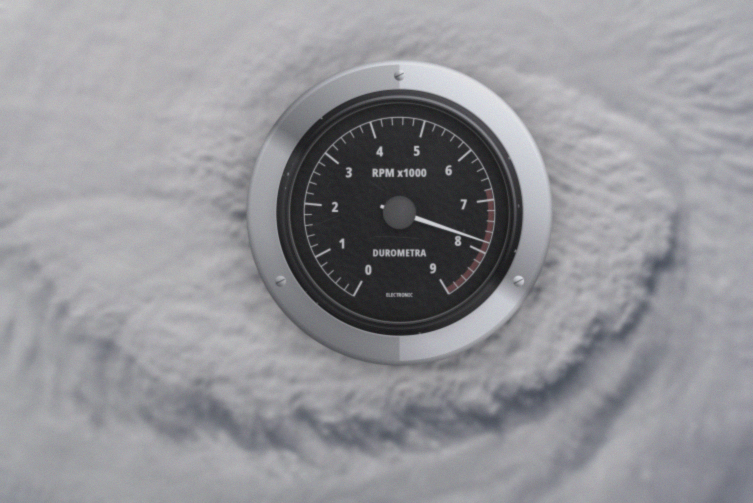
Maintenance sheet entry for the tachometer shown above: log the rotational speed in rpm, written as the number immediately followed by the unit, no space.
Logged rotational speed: 7800rpm
